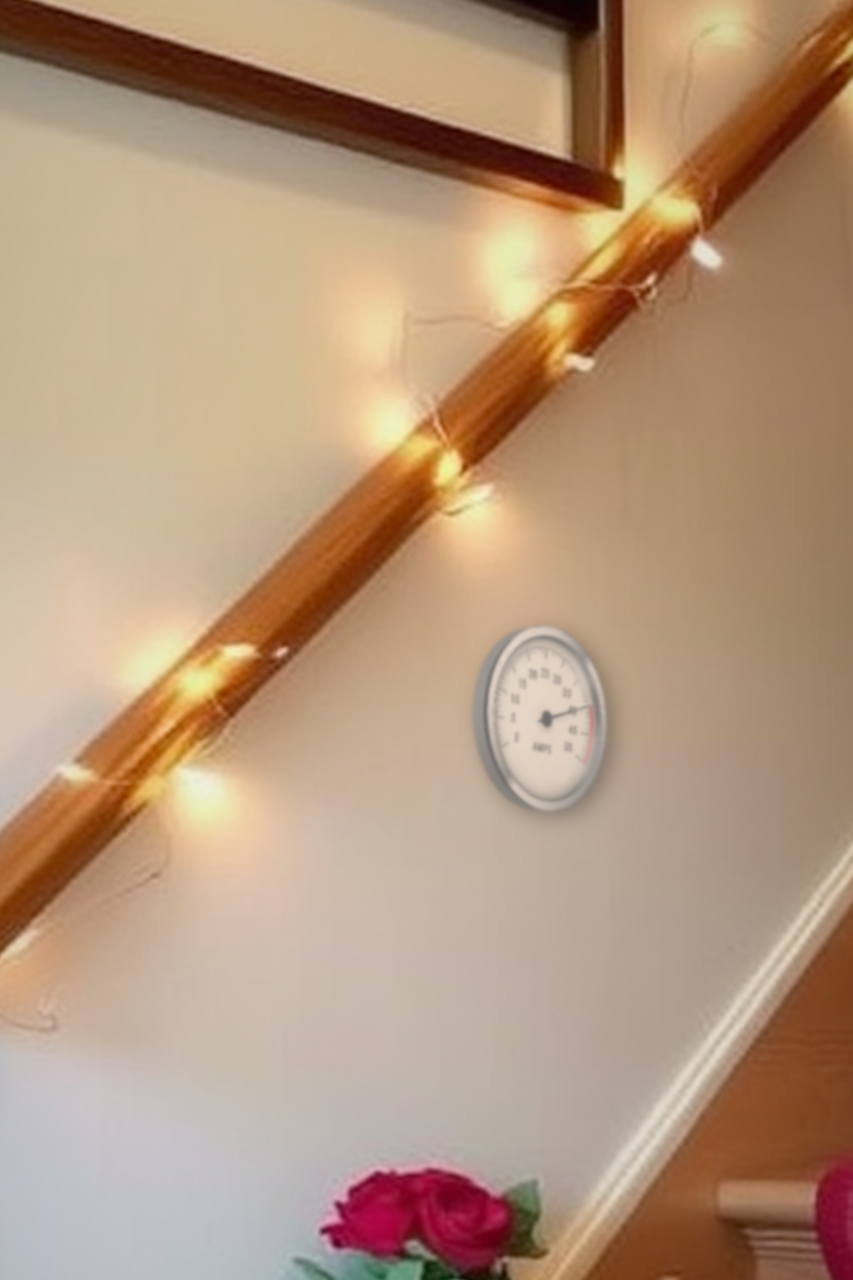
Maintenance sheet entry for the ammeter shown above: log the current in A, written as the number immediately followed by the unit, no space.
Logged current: 40A
